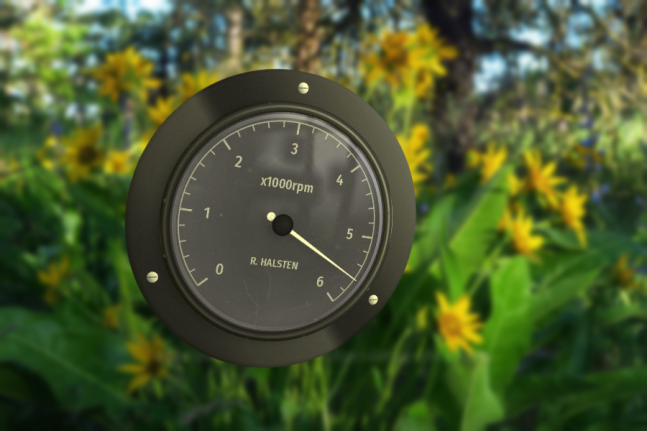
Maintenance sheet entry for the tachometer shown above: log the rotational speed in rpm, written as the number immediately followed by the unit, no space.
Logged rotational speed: 5600rpm
